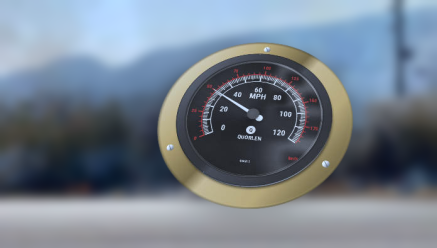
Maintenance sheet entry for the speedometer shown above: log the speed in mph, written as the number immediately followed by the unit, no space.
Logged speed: 30mph
